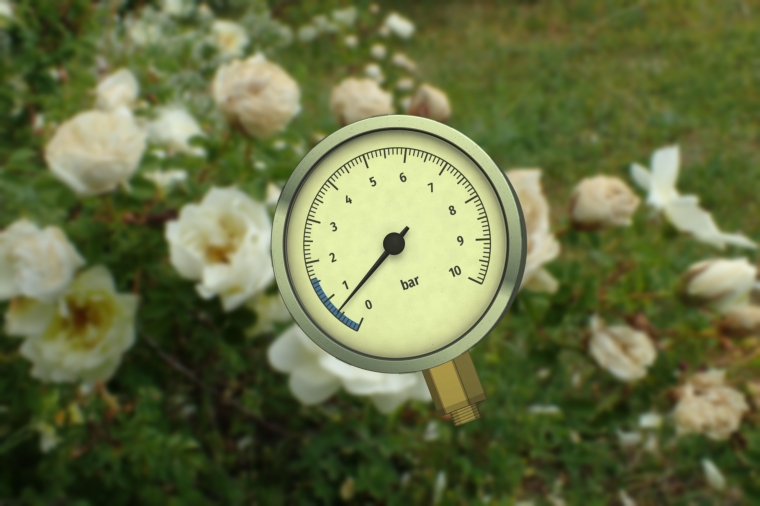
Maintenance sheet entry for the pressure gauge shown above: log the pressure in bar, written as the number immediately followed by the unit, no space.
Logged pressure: 0.6bar
